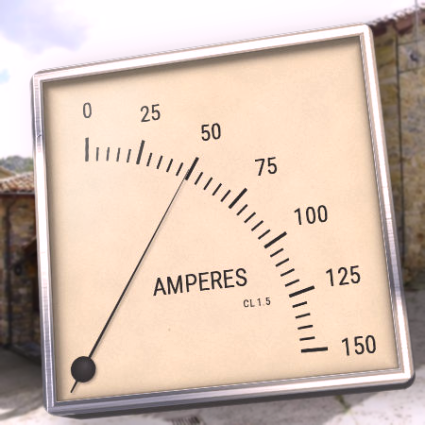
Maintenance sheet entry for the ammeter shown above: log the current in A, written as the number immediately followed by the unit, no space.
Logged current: 50A
